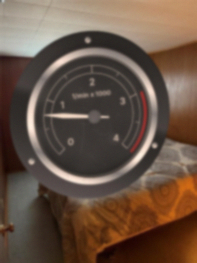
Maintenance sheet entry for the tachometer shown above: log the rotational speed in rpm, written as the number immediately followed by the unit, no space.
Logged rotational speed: 750rpm
